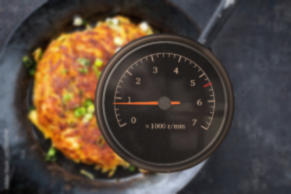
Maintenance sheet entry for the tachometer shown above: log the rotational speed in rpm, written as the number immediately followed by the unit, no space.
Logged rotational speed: 800rpm
